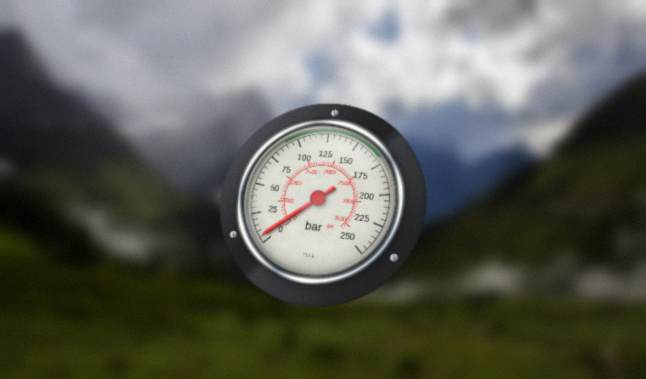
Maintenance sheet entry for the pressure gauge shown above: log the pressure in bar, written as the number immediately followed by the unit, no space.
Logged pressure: 5bar
